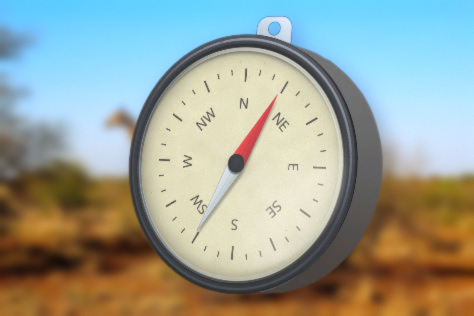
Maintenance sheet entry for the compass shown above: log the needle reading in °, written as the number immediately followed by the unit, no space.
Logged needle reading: 30°
